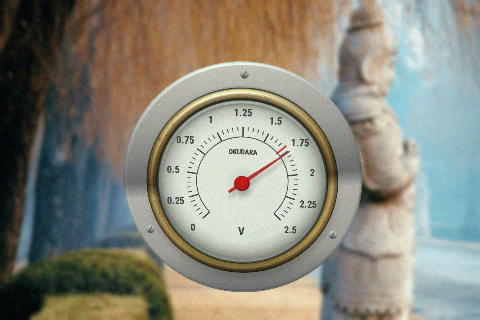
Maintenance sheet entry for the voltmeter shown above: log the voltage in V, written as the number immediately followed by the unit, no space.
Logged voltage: 1.75V
